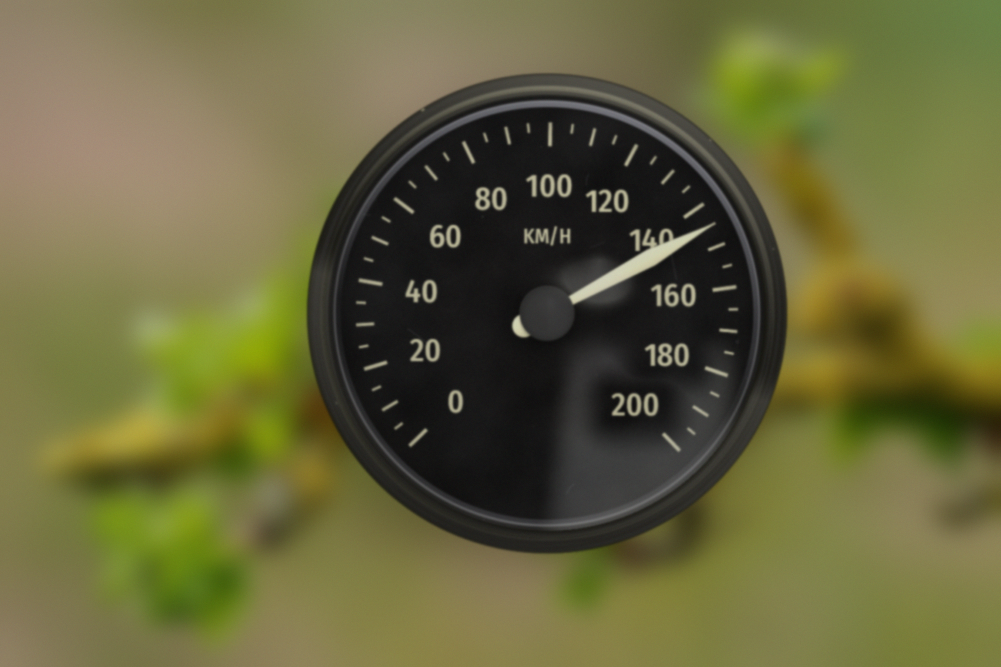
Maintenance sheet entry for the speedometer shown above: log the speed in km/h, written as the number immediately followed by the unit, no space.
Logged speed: 145km/h
